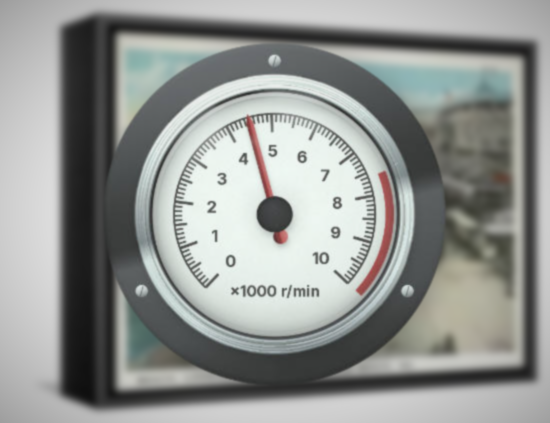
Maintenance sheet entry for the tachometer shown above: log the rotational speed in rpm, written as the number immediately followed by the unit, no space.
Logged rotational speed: 4500rpm
